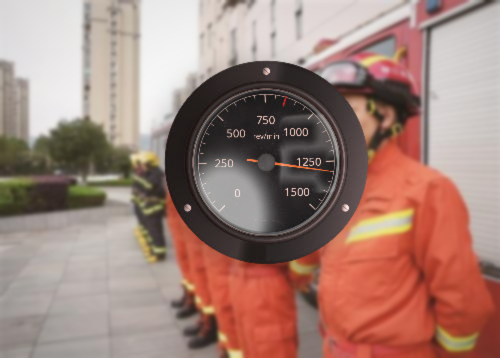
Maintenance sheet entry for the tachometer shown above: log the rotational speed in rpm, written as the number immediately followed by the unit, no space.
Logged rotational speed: 1300rpm
